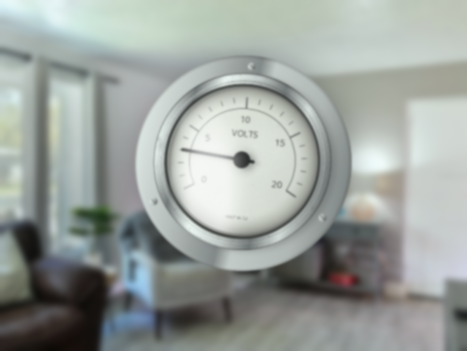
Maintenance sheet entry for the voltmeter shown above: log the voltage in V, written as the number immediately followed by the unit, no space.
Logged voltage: 3V
